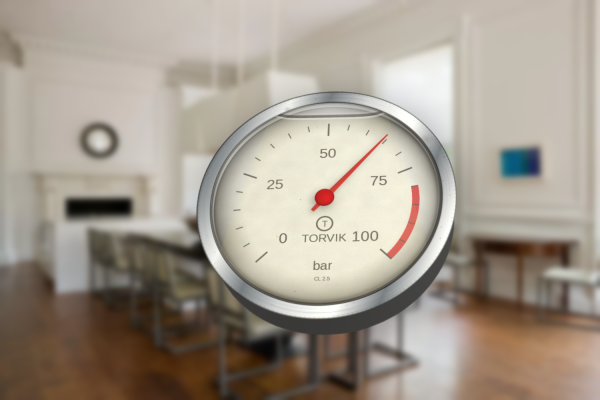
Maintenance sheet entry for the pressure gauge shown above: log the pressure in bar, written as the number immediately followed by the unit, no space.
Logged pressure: 65bar
